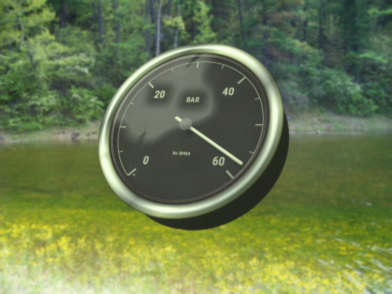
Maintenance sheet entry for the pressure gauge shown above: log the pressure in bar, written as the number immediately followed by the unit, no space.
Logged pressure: 57.5bar
